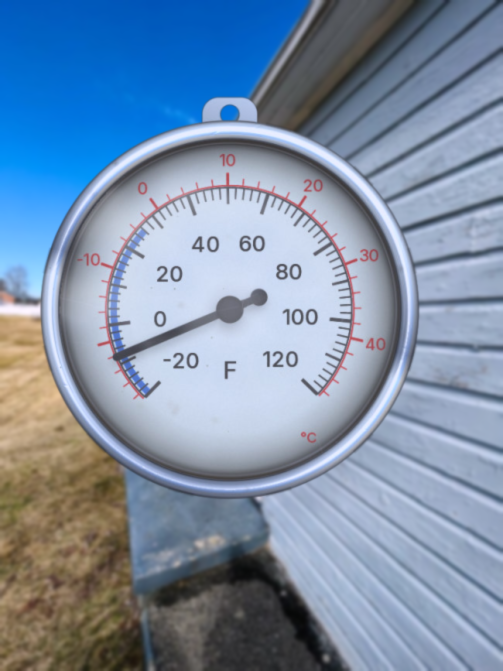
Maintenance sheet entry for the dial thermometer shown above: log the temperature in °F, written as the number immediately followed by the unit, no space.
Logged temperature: -8°F
